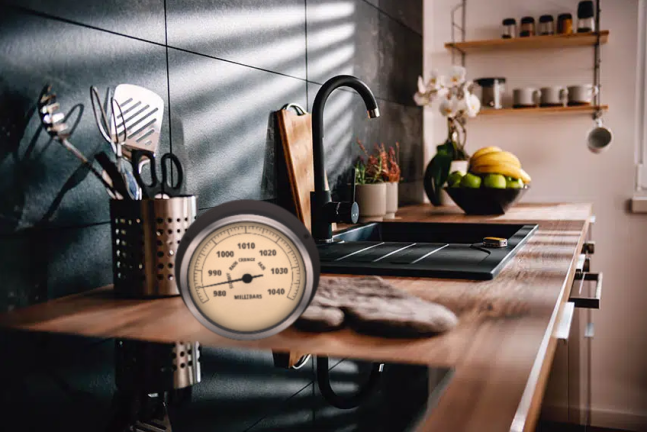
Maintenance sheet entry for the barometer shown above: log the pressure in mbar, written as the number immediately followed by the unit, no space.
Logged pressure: 985mbar
